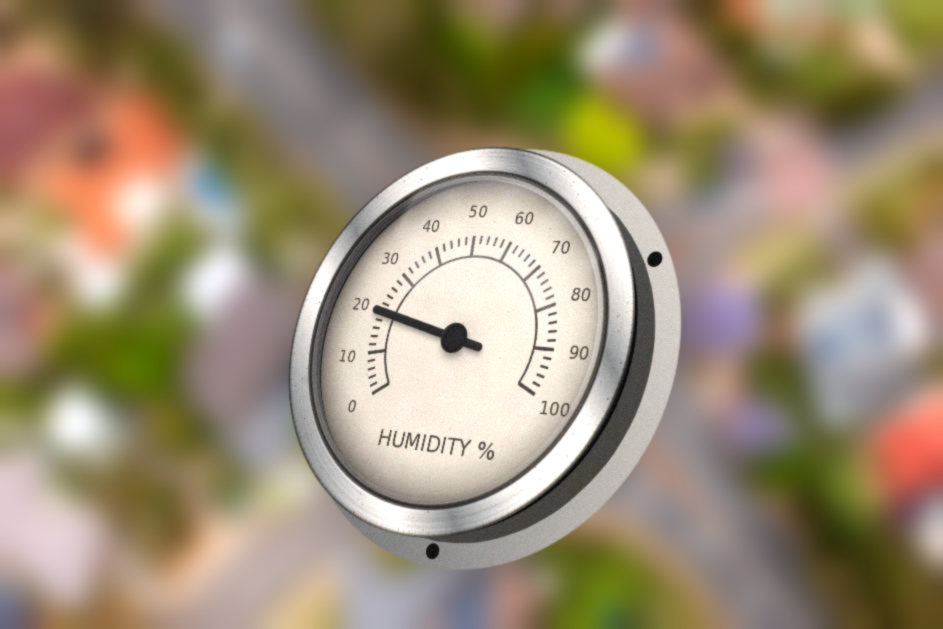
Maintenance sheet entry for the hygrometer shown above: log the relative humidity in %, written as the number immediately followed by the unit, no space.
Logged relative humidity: 20%
